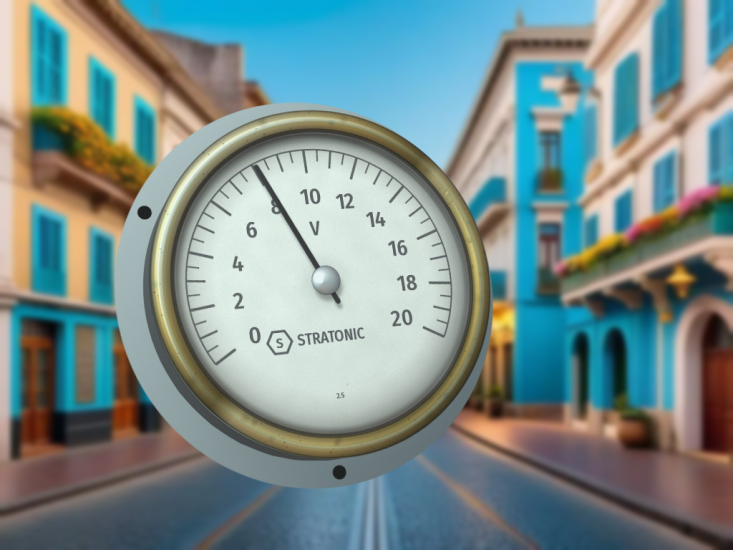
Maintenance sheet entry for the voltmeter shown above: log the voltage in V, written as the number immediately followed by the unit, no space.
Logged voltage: 8V
